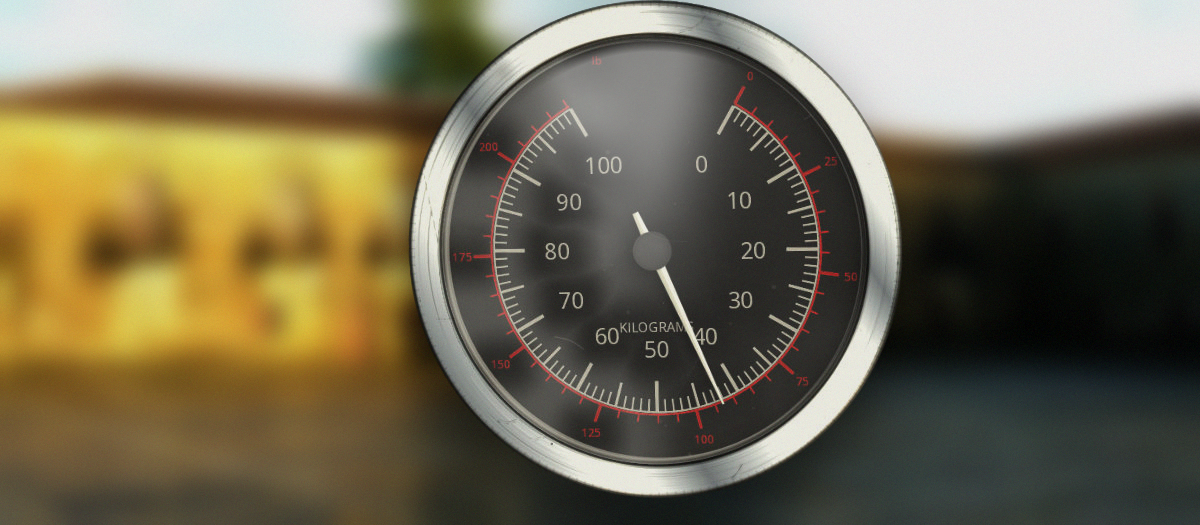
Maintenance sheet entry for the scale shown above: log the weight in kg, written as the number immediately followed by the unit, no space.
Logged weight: 42kg
